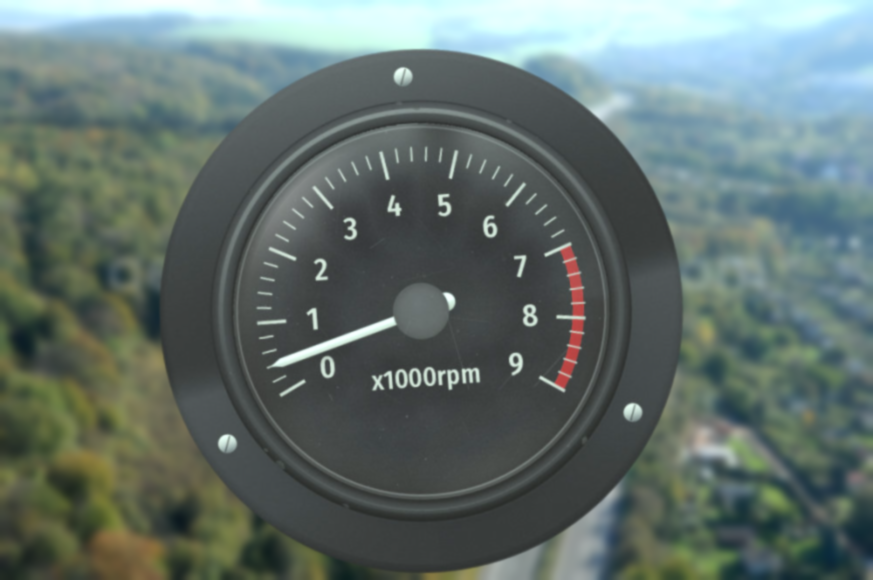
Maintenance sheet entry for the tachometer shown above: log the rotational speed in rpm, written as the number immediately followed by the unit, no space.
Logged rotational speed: 400rpm
